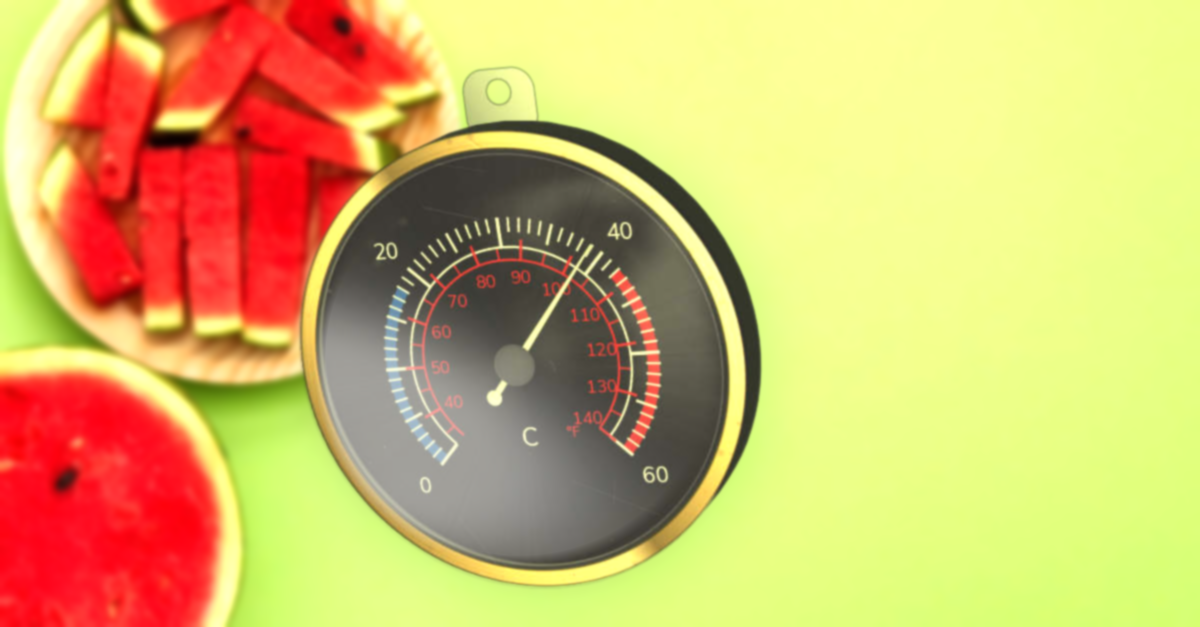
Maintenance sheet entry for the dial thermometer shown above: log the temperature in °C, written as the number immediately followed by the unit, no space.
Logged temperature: 39°C
